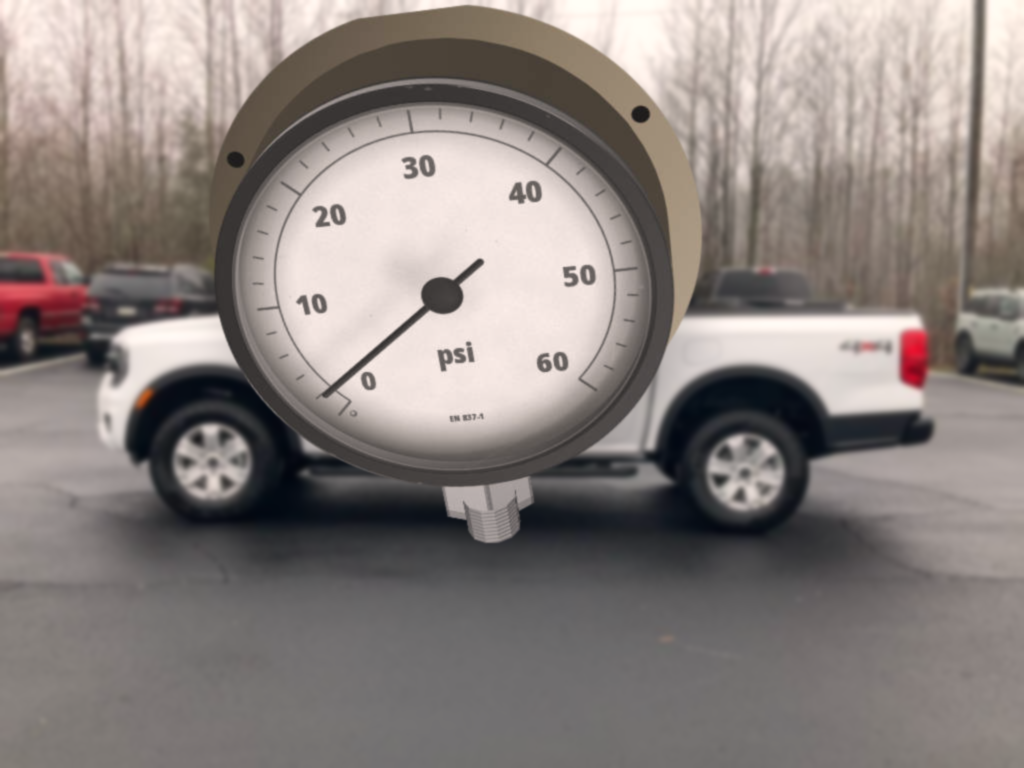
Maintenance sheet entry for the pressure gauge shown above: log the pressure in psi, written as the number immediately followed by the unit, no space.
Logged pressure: 2psi
